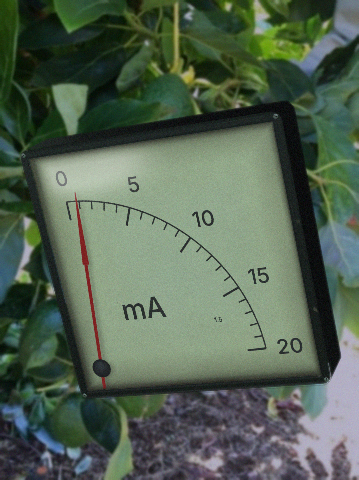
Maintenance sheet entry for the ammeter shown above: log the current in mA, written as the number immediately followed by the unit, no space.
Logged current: 1mA
